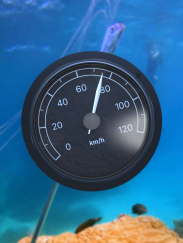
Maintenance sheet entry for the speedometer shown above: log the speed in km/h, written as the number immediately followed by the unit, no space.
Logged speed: 75km/h
